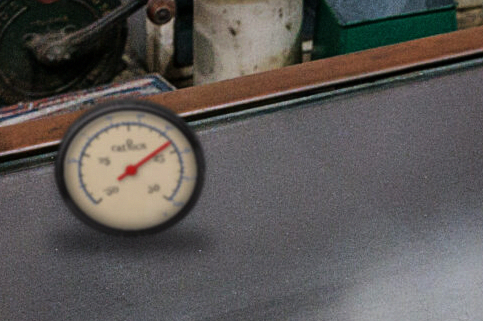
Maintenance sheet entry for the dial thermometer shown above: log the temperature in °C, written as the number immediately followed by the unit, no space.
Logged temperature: 20°C
